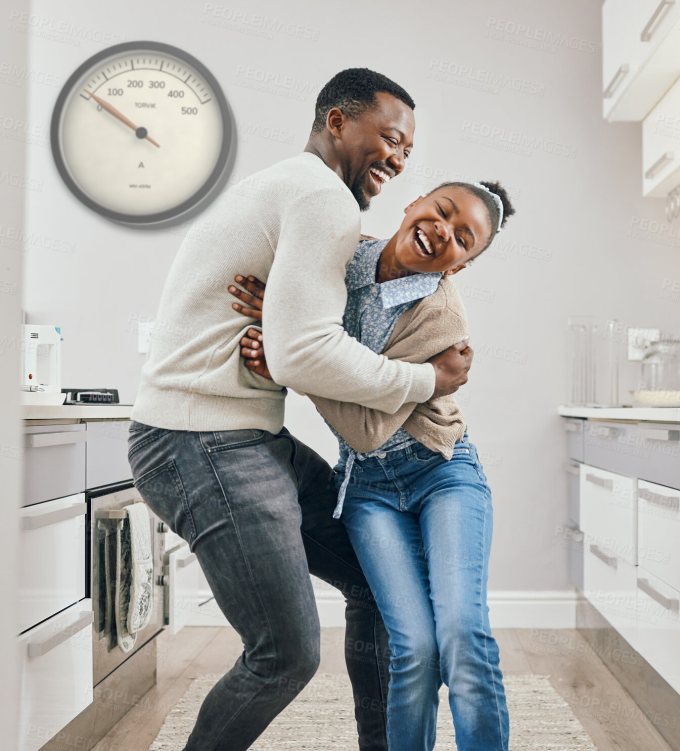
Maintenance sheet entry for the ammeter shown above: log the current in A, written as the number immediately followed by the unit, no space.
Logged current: 20A
